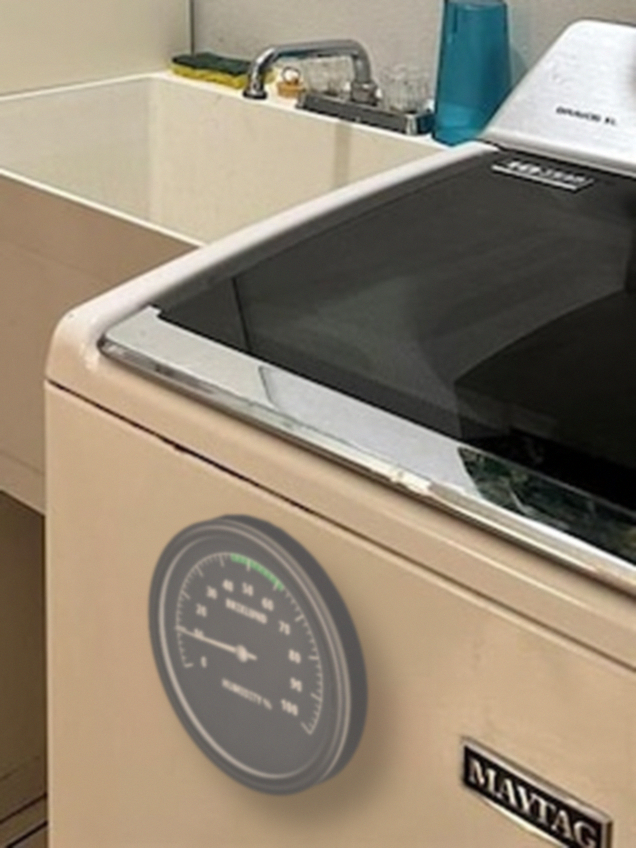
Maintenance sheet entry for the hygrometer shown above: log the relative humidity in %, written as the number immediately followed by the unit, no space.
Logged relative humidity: 10%
